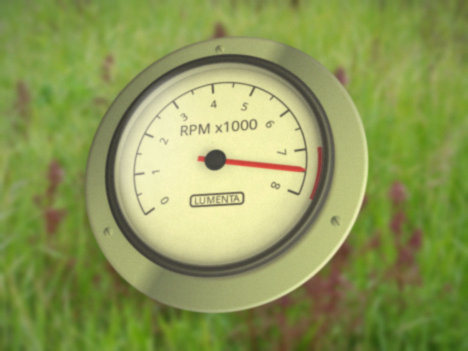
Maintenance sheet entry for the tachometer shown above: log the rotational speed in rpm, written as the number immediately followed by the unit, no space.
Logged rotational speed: 7500rpm
